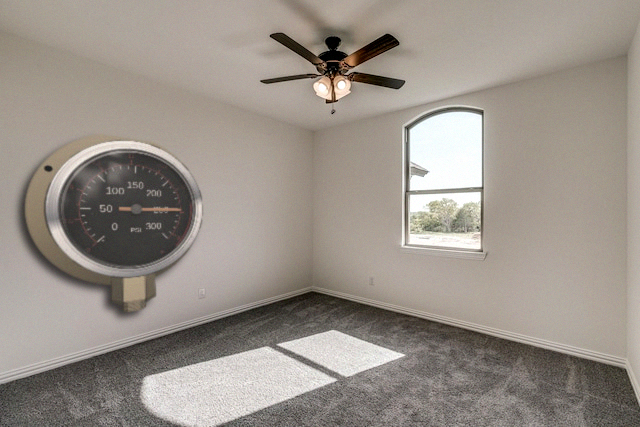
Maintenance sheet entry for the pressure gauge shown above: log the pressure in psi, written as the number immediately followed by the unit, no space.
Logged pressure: 250psi
